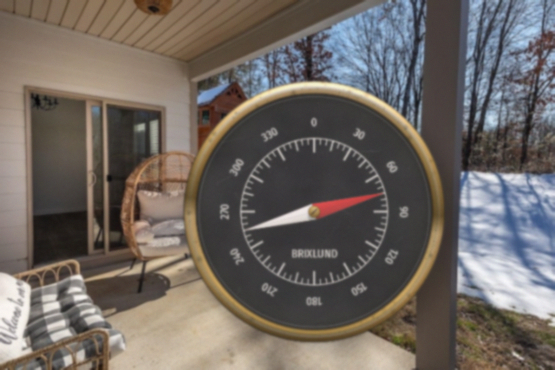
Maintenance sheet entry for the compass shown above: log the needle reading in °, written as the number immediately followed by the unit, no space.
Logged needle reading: 75°
